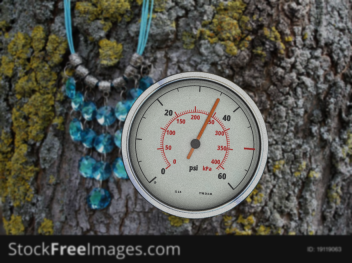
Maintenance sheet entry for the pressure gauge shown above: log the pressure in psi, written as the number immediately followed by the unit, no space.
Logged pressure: 35psi
